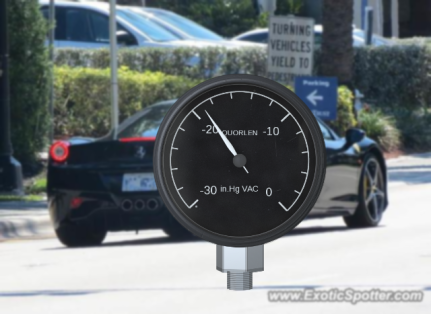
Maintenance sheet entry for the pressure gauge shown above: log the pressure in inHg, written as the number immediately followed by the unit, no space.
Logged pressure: -19inHg
